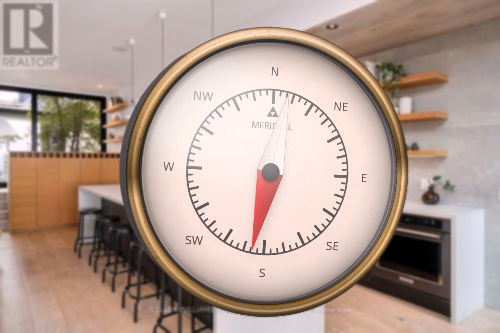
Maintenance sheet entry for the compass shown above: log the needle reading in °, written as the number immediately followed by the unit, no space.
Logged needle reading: 190°
